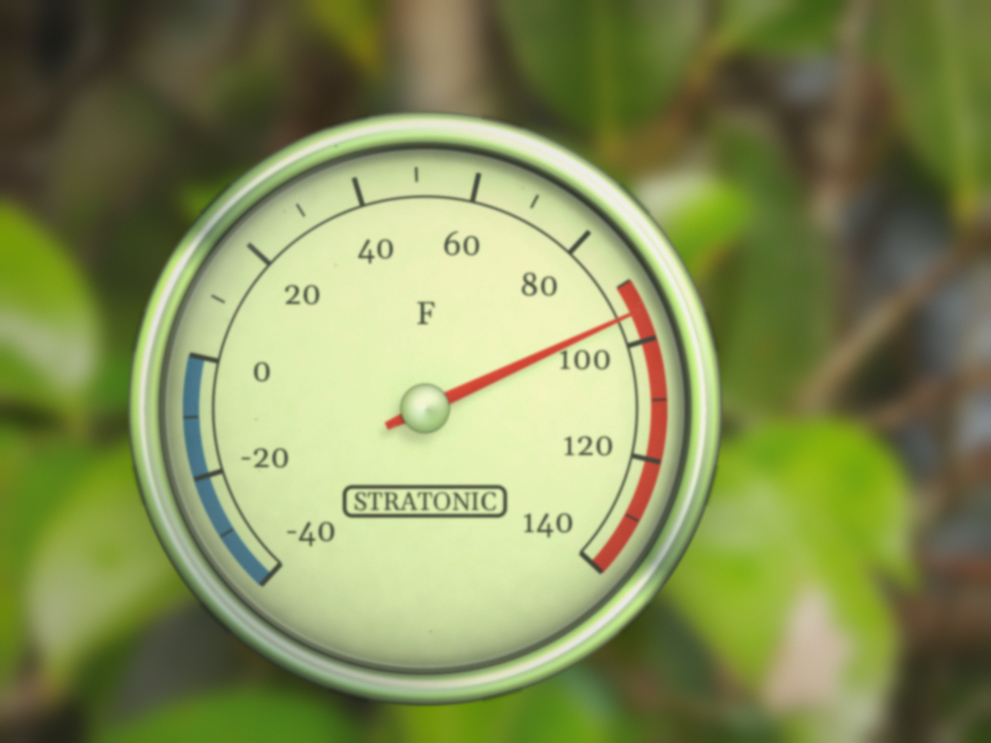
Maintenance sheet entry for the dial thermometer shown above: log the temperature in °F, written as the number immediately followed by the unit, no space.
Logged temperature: 95°F
